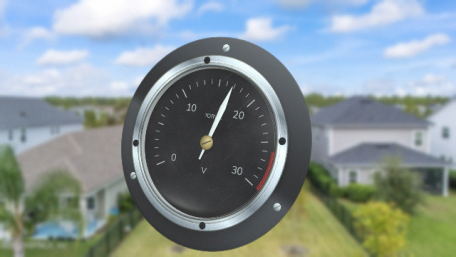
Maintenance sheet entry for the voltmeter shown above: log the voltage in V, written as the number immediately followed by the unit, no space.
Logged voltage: 17V
